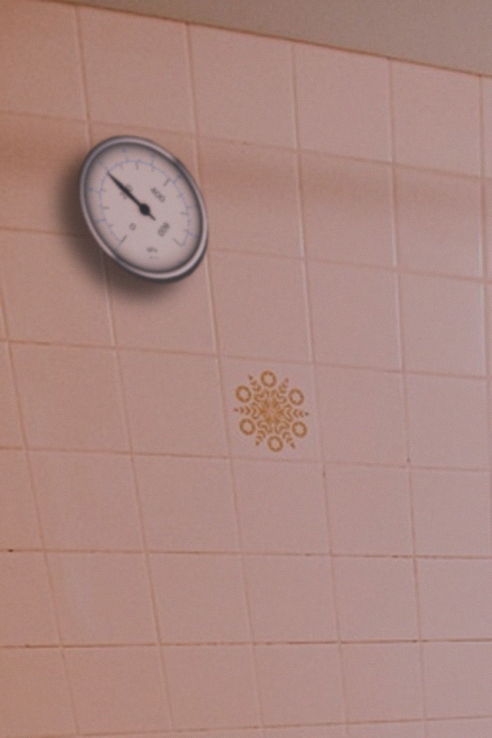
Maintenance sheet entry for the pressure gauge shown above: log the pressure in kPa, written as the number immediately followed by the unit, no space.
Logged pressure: 200kPa
